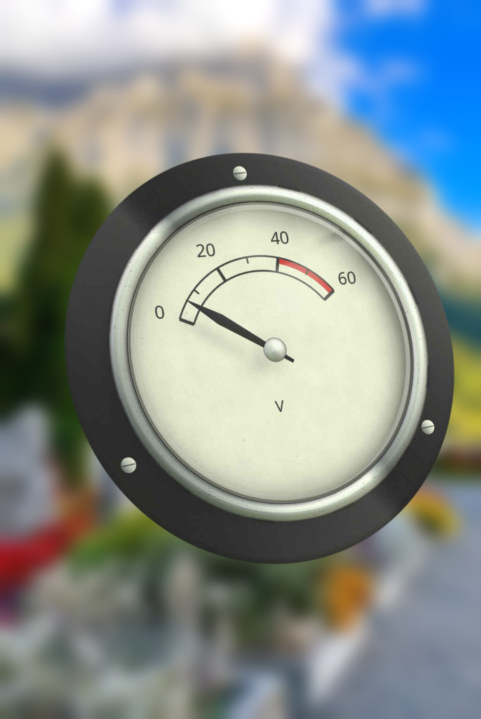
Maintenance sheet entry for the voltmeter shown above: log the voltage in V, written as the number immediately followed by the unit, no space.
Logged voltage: 5V
